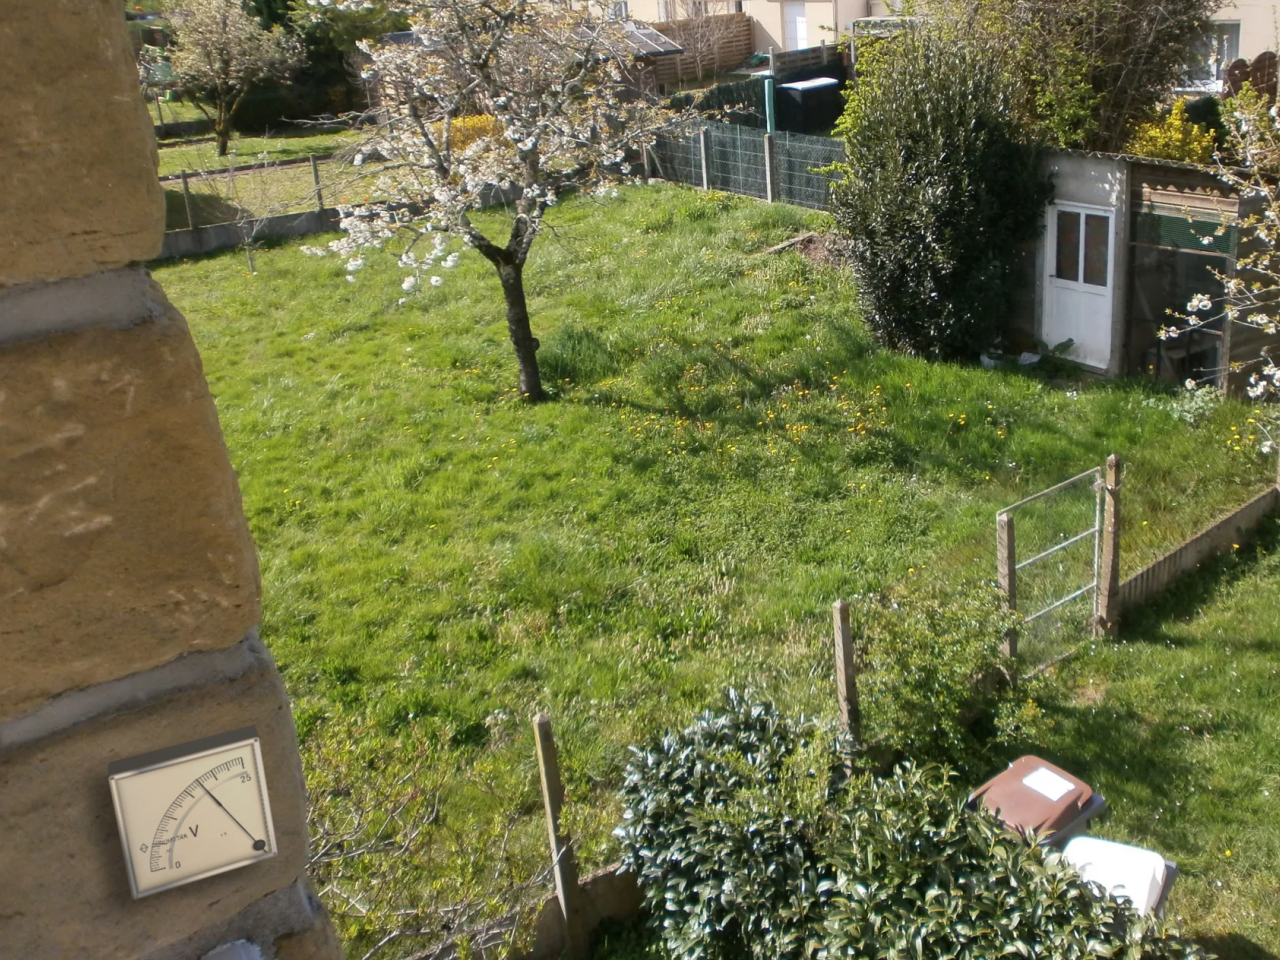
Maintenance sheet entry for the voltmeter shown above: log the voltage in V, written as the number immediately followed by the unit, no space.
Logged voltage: 17.5V
